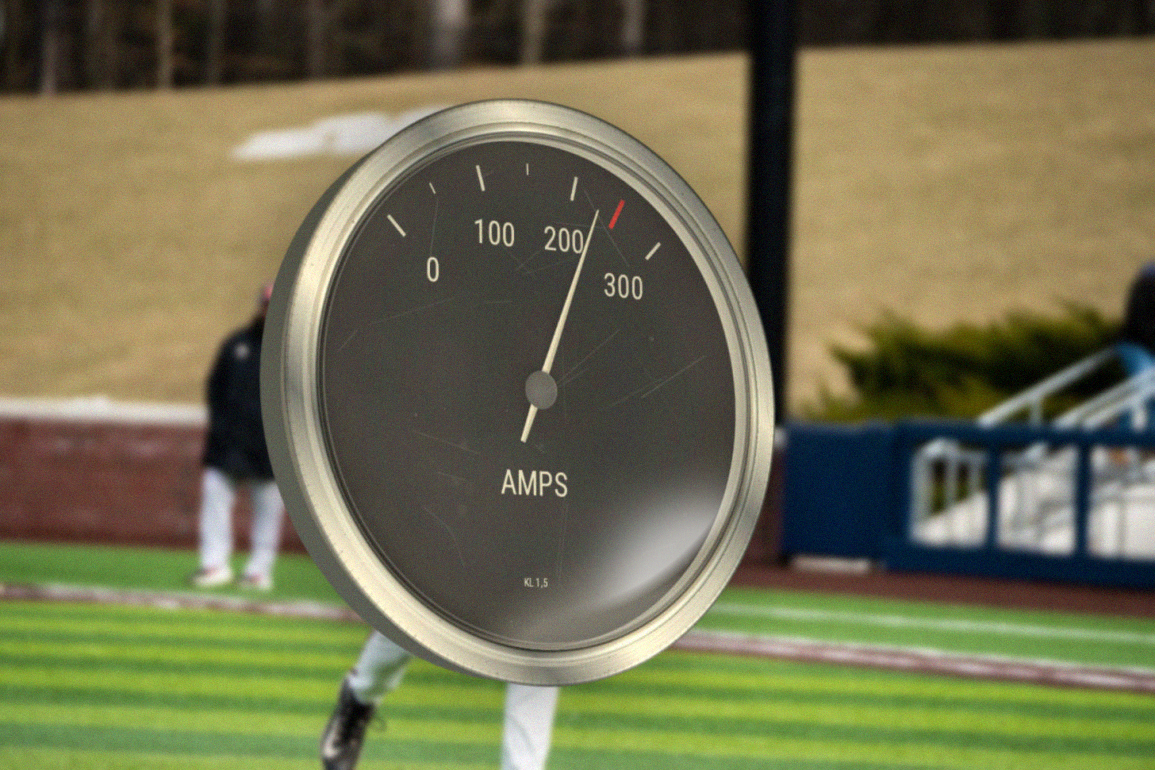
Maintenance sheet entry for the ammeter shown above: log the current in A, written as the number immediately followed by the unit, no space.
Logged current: 225A
